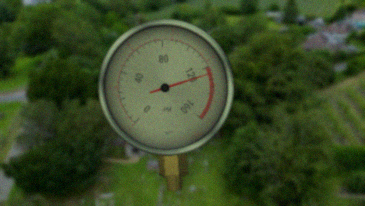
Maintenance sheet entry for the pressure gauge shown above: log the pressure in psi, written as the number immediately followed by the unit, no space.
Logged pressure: 125psi
